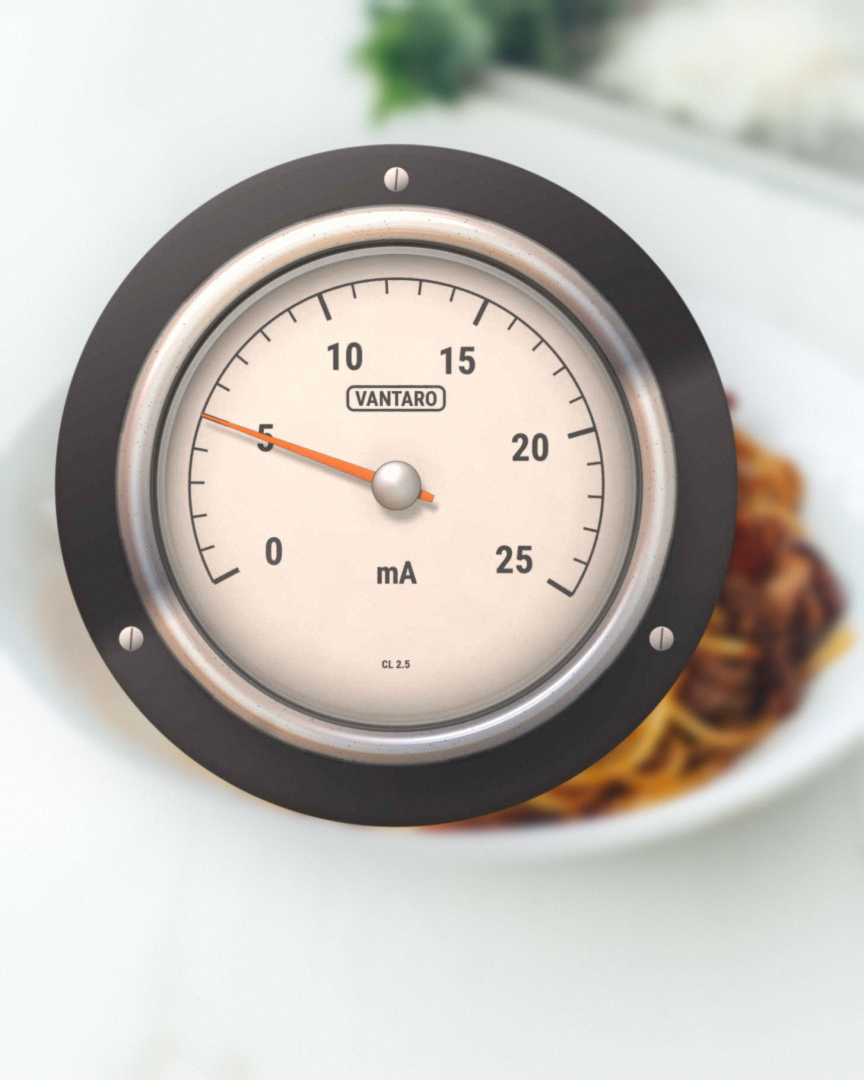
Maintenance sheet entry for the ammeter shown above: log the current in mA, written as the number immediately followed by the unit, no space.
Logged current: 5mA
